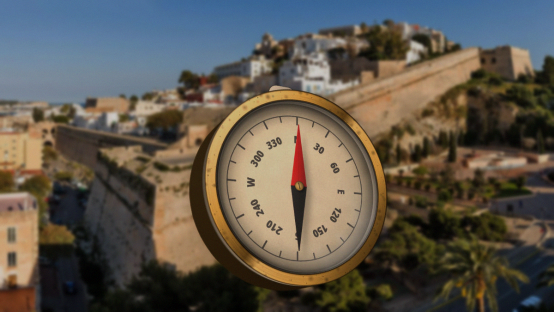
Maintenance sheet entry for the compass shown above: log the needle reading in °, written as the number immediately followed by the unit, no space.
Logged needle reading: 0°
